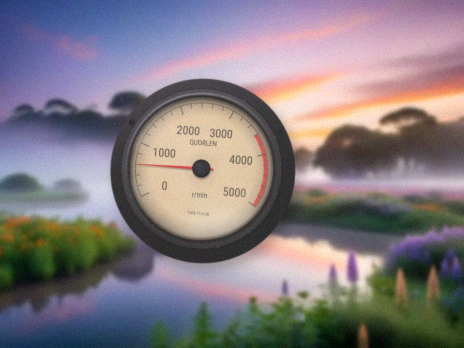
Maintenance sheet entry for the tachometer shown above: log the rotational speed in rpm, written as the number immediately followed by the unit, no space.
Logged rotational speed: 600rpm
